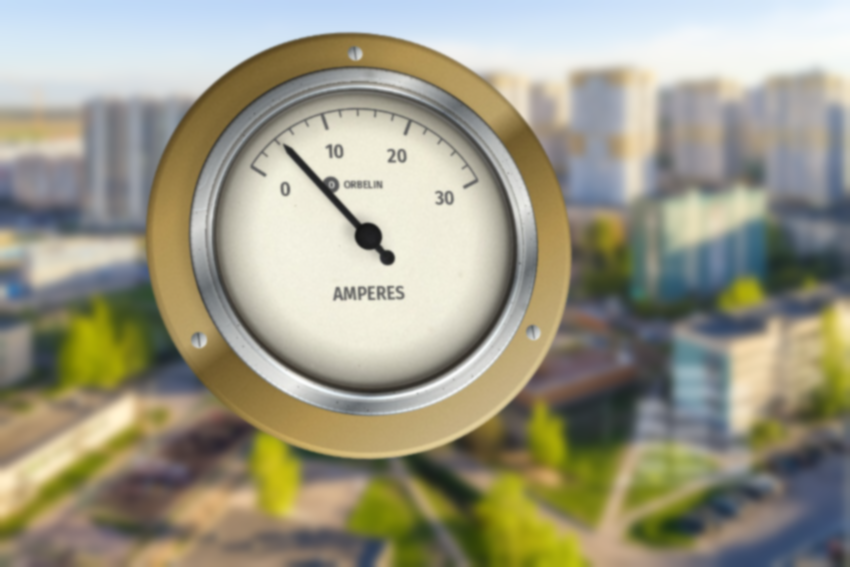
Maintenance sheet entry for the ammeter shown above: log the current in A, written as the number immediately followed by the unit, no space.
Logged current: 4A
